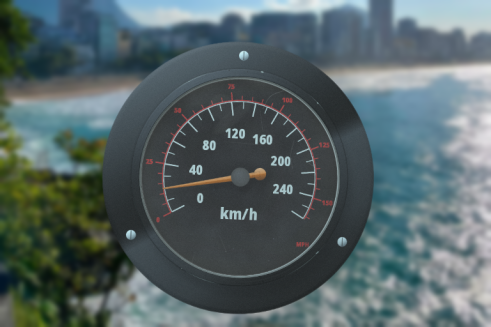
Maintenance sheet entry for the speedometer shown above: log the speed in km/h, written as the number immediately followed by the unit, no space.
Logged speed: 20km/h
